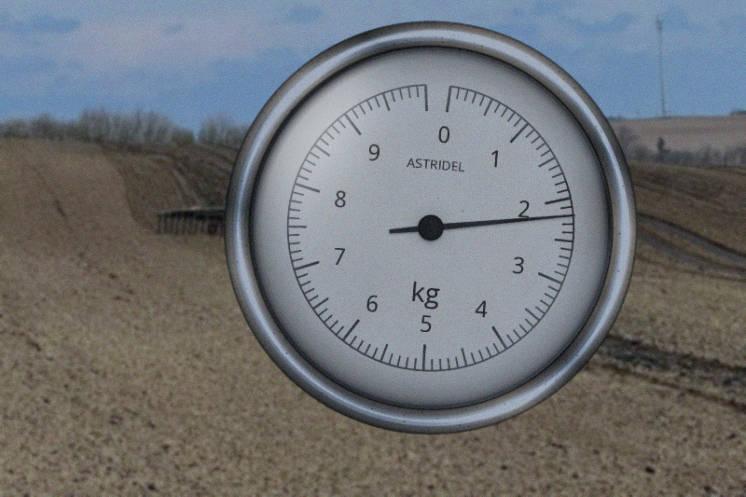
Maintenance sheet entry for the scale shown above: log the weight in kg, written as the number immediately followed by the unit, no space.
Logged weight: 2.2kg
